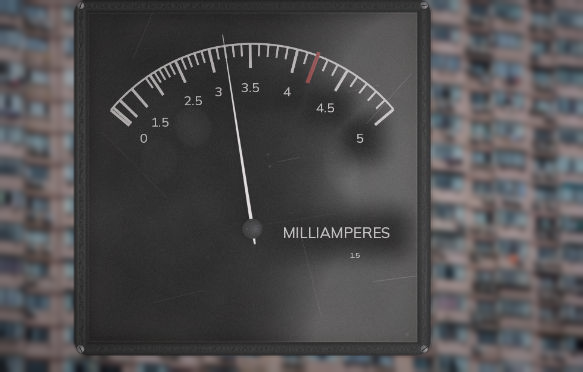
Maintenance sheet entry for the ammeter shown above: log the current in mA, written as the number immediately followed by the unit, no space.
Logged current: 3.2mA
